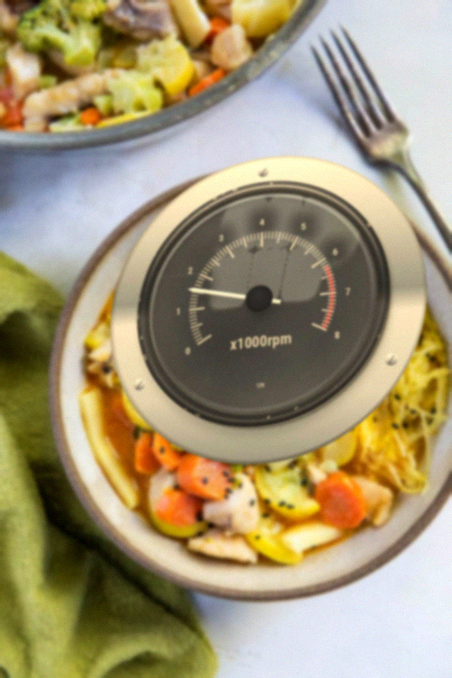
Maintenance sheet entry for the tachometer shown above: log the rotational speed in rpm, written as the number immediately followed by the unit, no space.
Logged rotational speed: 1500rpm
